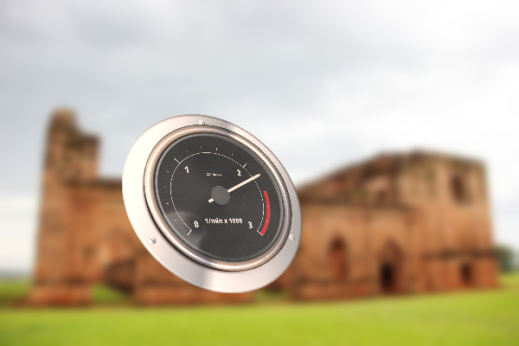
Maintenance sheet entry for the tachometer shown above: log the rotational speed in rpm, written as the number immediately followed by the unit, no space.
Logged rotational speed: 2200rpm
